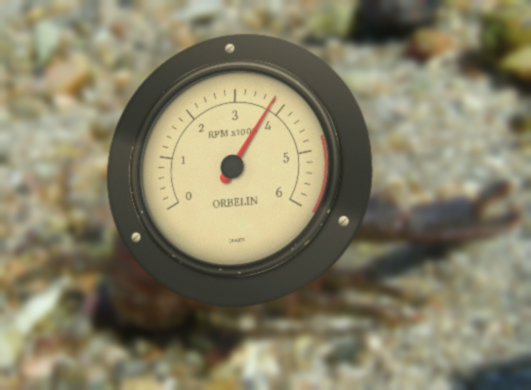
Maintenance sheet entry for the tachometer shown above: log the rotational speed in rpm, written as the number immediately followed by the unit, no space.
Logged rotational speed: 3800rpm
